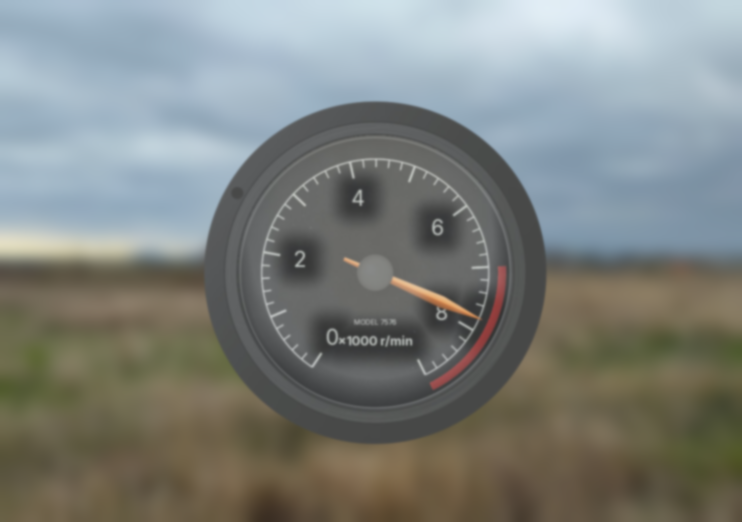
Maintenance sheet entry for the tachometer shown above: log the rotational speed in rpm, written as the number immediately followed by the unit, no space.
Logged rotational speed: 7800rpm
